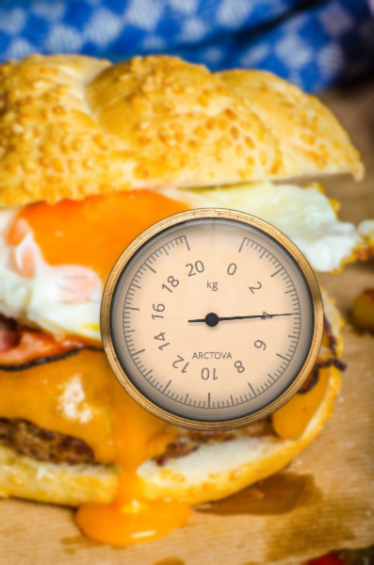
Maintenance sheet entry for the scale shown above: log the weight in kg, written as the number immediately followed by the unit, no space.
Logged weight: 4kg
